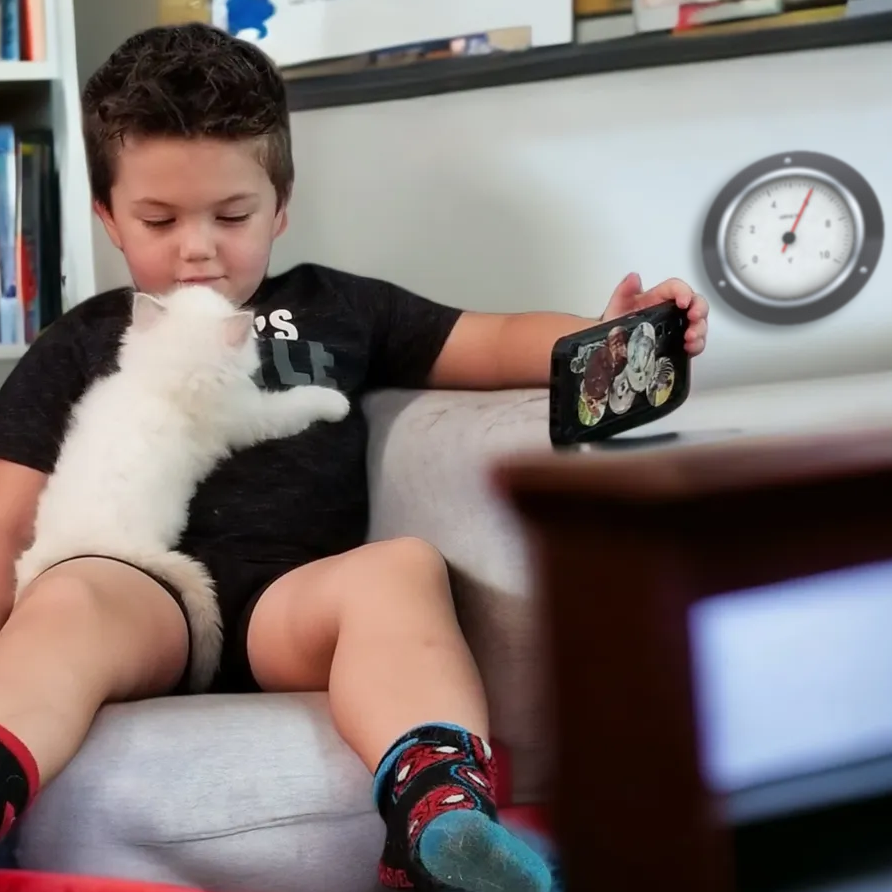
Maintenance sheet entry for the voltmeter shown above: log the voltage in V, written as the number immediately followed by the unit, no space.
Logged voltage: 6V
